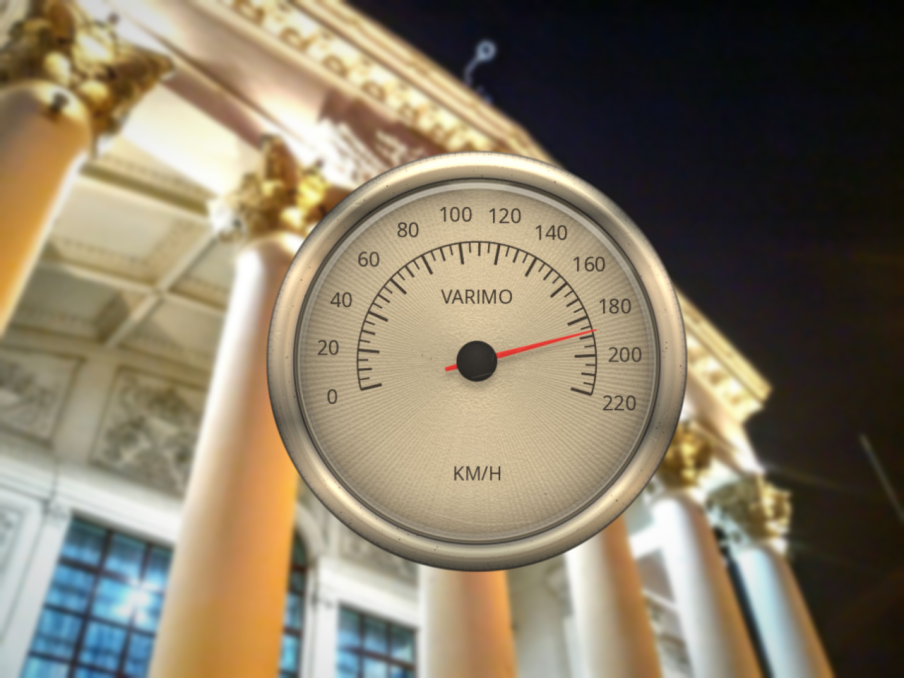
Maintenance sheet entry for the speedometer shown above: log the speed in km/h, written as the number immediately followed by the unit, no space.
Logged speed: 187.5km/h
